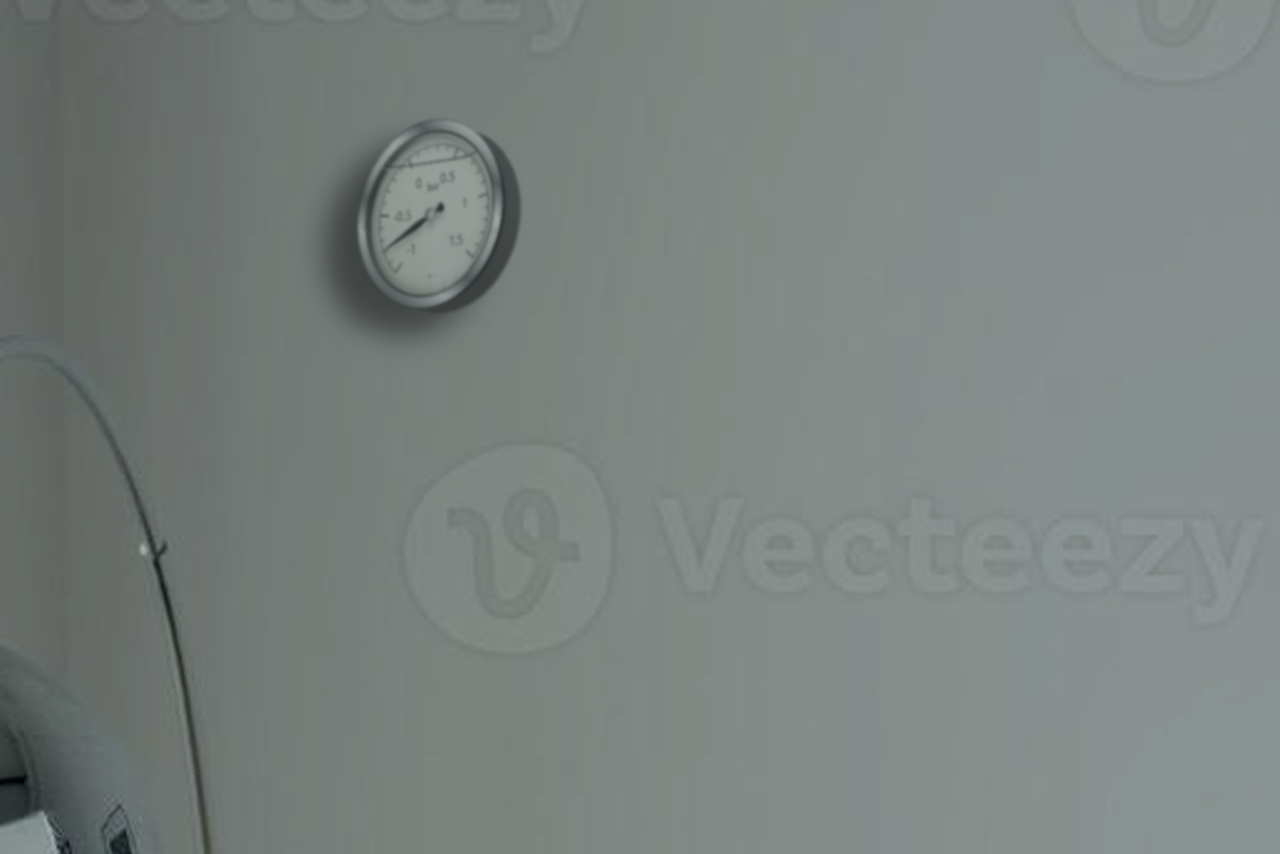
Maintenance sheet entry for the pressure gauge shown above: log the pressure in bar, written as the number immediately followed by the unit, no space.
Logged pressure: -0.8bar
